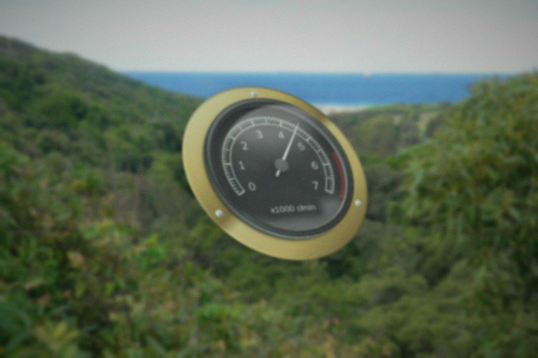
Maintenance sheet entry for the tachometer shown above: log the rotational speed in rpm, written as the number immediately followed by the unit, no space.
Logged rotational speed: 4500rpm
